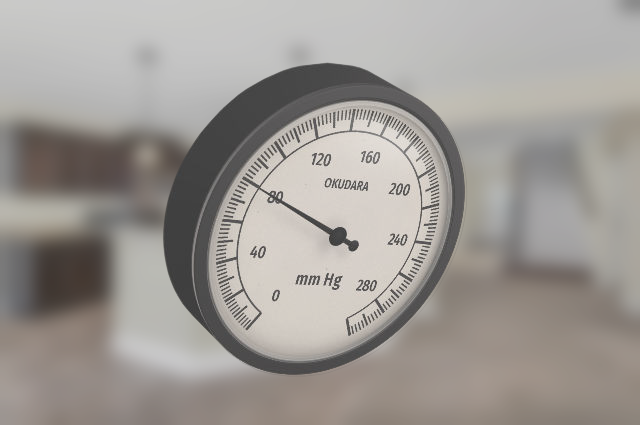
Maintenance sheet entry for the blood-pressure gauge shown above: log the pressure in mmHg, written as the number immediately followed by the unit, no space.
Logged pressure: 80mmHg
